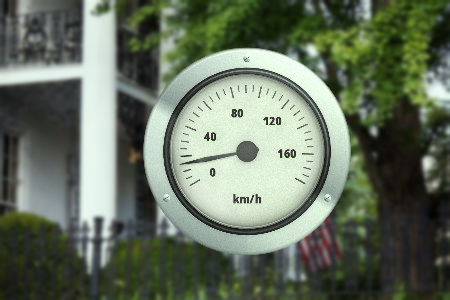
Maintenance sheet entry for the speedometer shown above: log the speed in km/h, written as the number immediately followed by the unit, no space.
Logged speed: 15km/h
